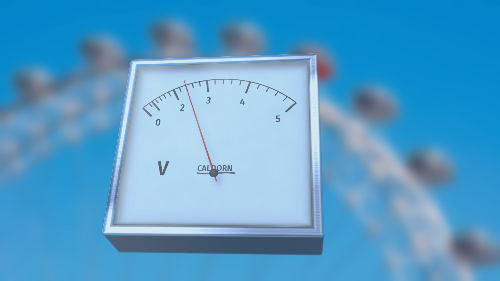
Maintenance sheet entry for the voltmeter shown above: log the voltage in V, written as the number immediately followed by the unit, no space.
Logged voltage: 2.4V
